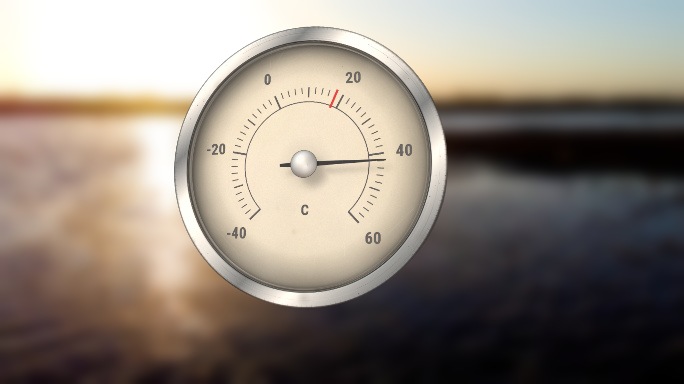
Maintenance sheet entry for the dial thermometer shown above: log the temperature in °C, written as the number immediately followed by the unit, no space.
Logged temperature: 42°C
